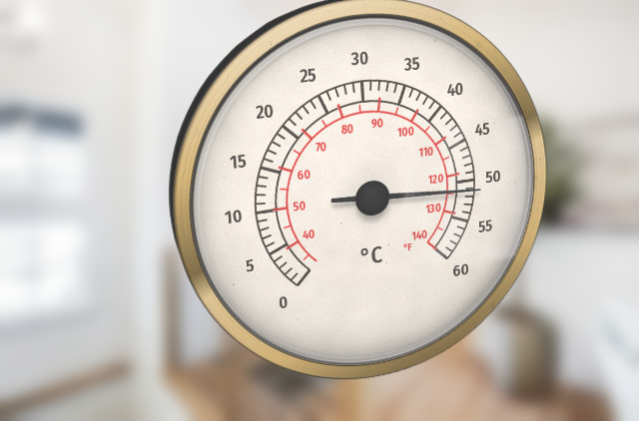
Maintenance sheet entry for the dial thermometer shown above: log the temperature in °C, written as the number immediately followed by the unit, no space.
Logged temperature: 51°C
